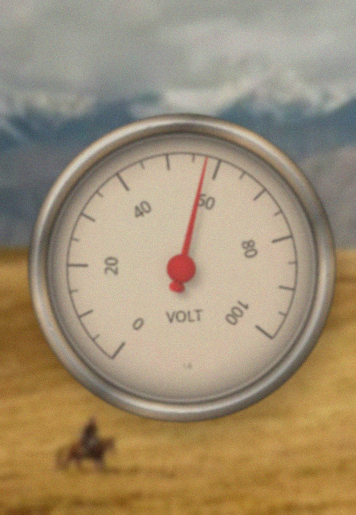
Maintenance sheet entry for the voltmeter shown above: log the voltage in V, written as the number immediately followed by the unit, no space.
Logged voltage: 57.5V
